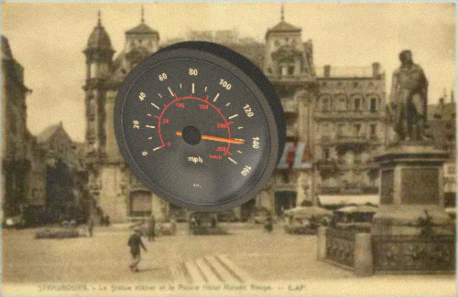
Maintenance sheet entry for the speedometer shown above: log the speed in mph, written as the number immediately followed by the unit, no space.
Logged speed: 140mph
